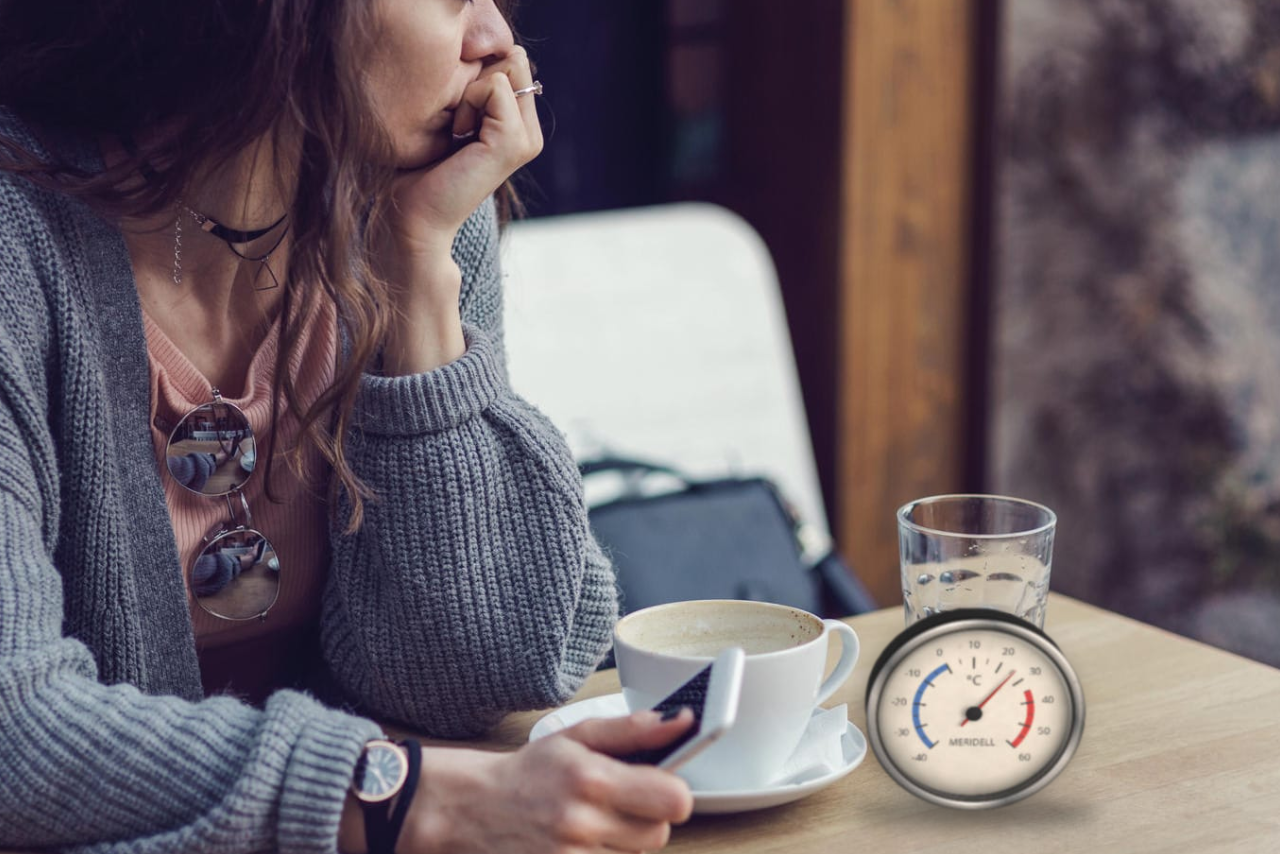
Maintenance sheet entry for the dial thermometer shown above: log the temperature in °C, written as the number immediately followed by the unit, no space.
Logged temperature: 25°C
